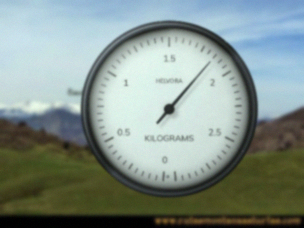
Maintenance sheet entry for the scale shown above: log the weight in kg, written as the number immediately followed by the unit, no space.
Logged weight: 1.85kg
